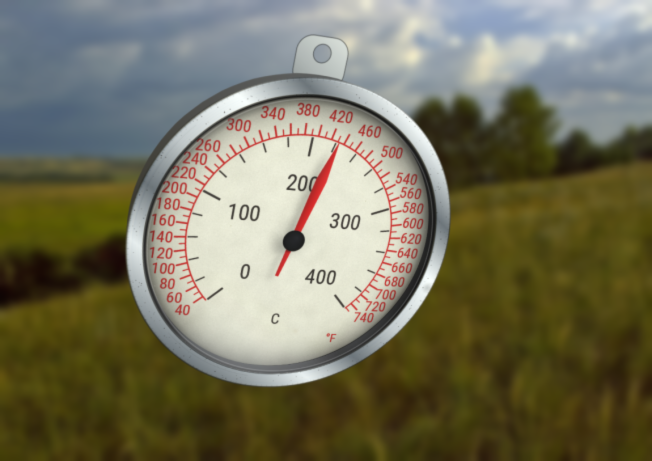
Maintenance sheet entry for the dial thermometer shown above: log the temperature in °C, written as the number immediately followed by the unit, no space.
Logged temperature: 220°C
